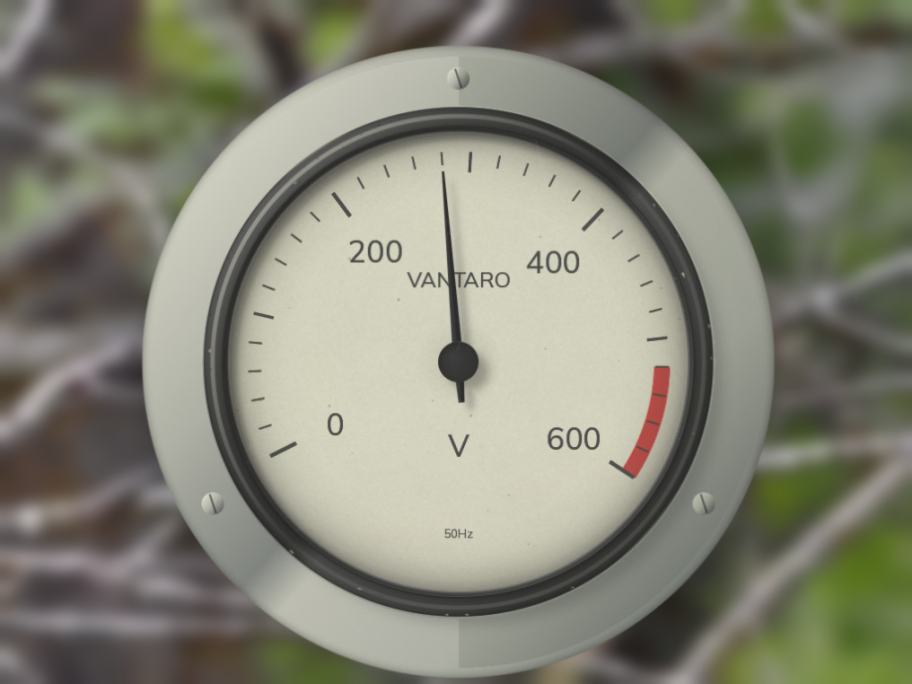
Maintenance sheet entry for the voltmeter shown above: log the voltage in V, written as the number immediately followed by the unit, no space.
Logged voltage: 280V
